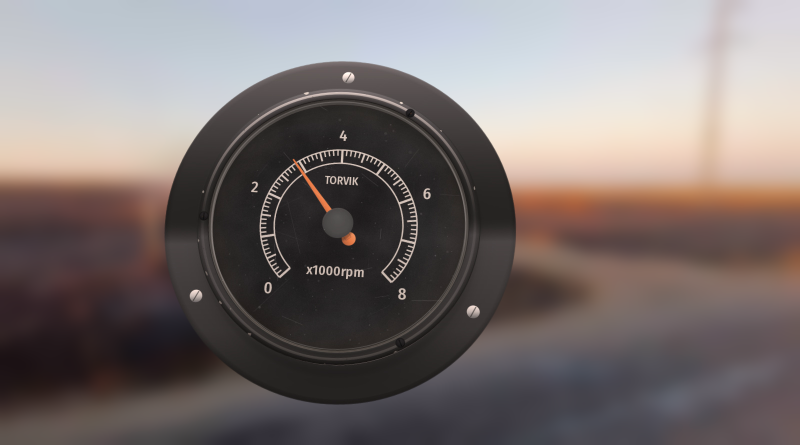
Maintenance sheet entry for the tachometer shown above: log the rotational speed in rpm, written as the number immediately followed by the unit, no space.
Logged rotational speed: 2900rpm
